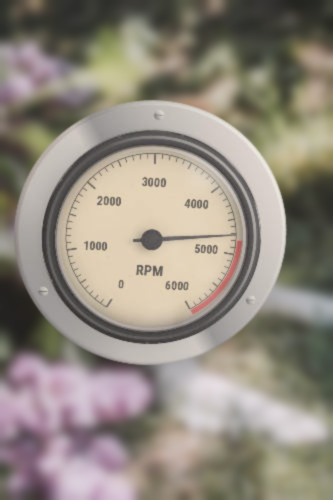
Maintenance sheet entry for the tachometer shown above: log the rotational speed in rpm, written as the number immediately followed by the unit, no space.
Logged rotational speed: 4700rpm
